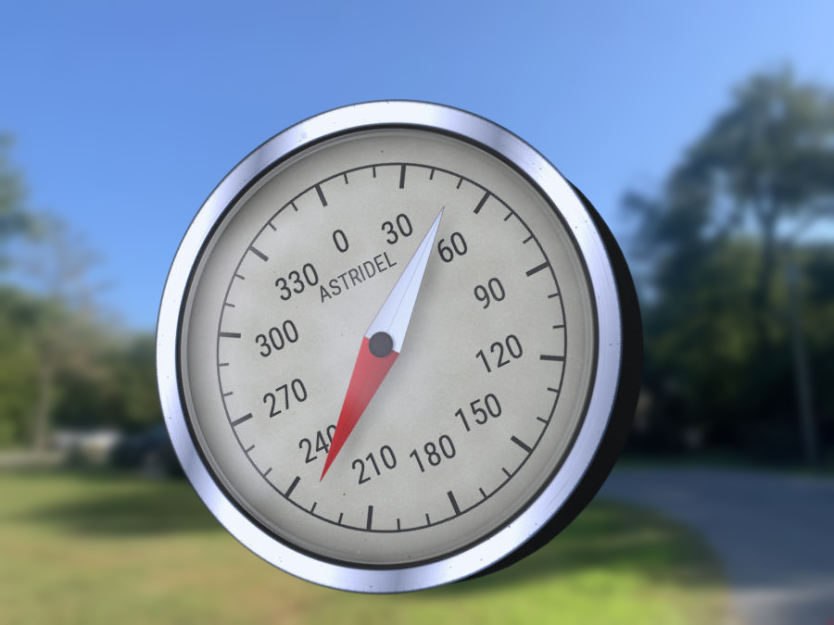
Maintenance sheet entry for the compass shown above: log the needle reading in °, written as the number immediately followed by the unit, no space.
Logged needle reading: 230°
